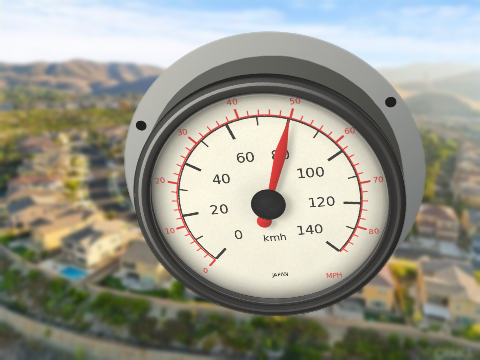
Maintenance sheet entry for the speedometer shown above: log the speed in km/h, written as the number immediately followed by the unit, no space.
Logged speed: 80km/h
